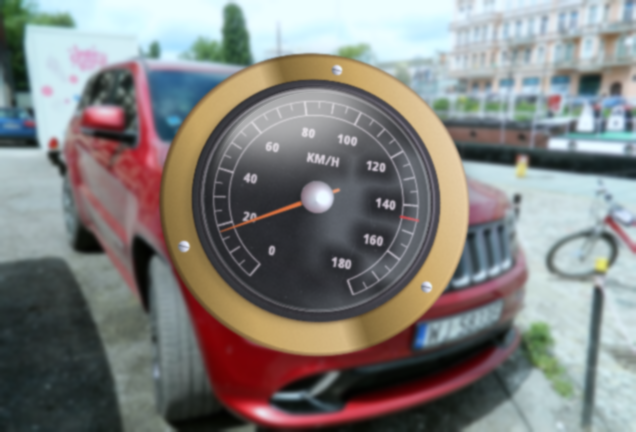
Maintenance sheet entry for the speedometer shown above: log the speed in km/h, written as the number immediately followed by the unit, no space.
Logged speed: 17.5km/h
